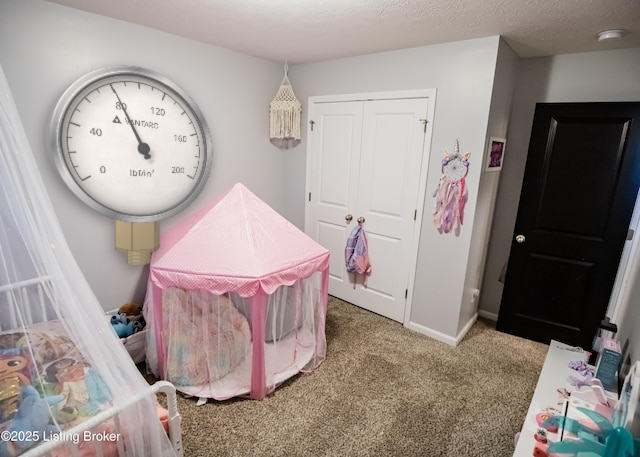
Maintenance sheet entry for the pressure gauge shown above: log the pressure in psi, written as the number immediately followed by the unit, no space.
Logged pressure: 80psi
